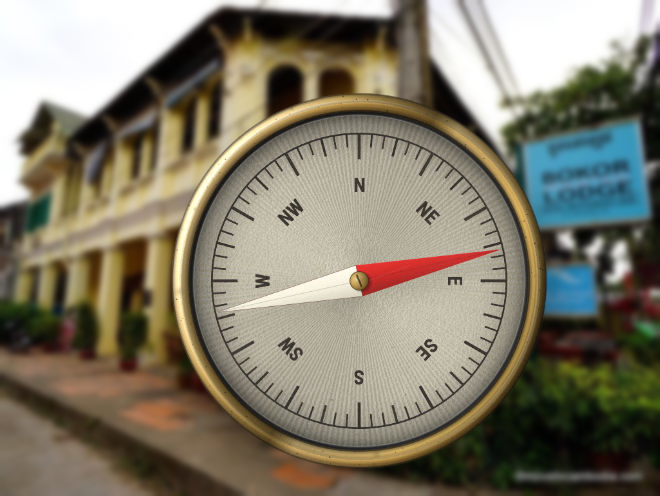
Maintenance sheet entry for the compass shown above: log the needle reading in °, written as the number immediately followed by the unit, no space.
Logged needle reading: 77.5°
